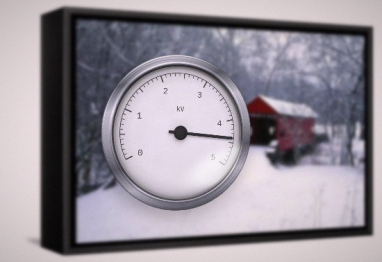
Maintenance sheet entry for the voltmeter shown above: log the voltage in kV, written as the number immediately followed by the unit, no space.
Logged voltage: 4.4kV
